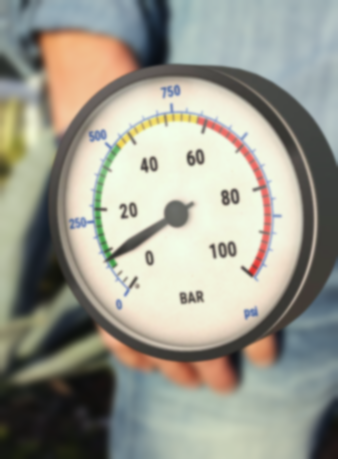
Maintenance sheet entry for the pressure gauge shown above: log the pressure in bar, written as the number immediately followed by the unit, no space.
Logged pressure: 8bar
